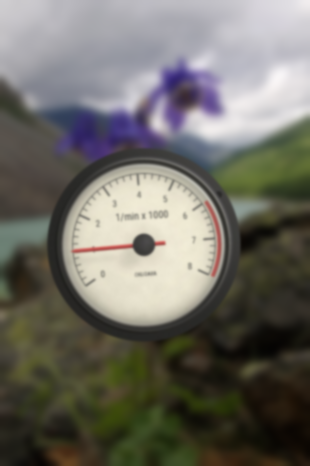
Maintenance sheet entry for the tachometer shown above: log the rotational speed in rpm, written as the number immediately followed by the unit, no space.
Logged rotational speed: 1000rpm
